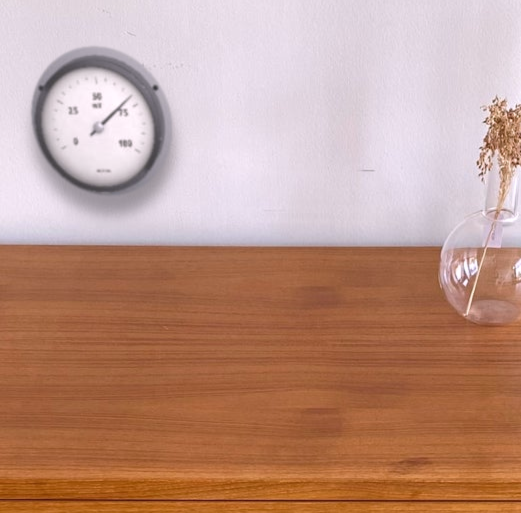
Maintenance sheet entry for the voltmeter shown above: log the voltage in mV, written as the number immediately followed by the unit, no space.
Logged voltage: 70mV
